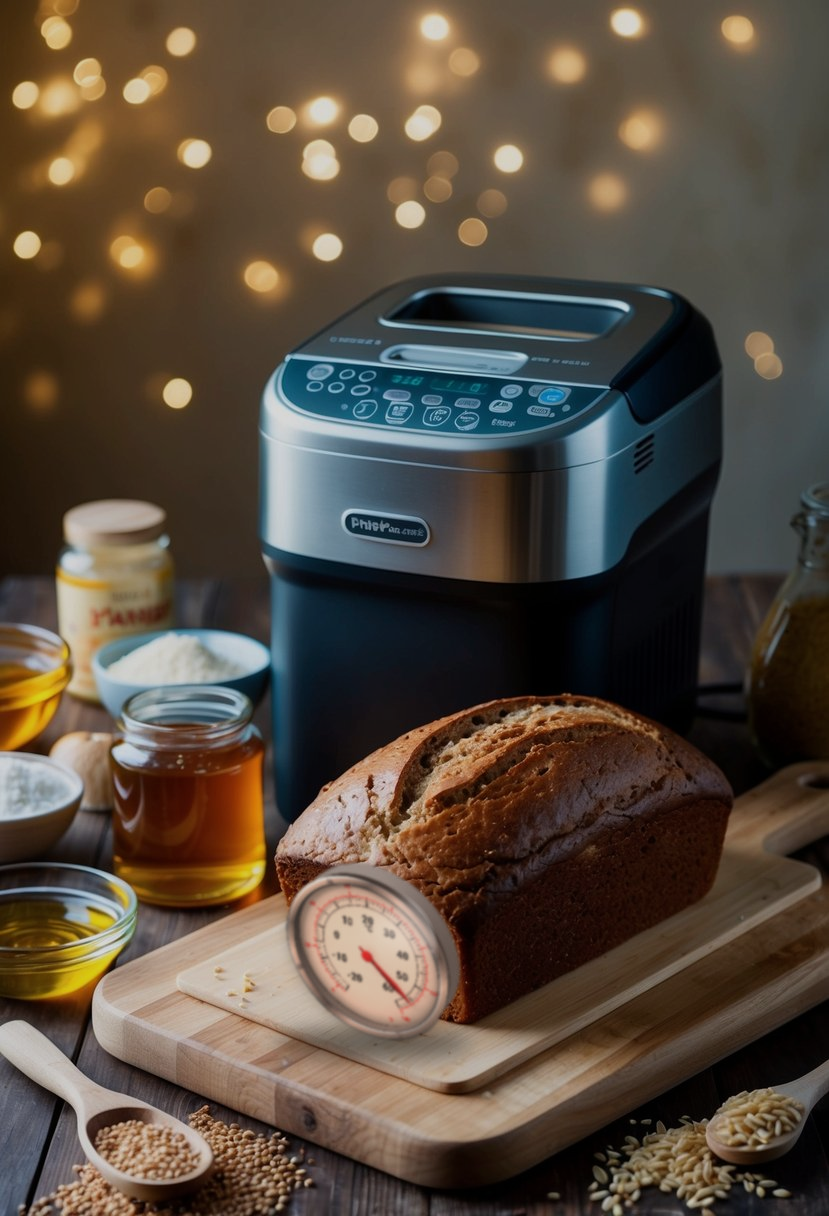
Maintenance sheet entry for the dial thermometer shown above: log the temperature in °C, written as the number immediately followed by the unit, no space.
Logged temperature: 55°C
